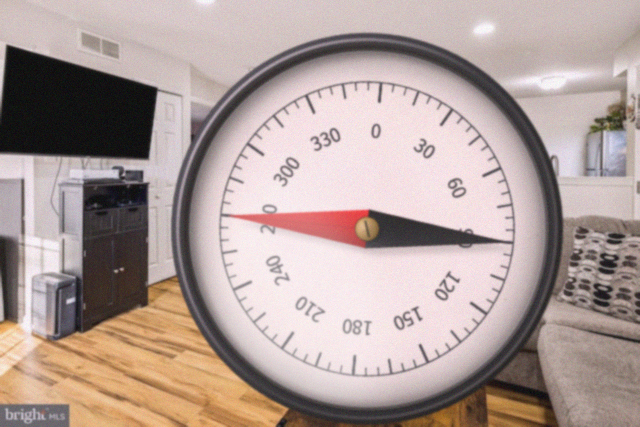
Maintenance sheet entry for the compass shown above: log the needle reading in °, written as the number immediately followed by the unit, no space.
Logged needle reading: 270°
